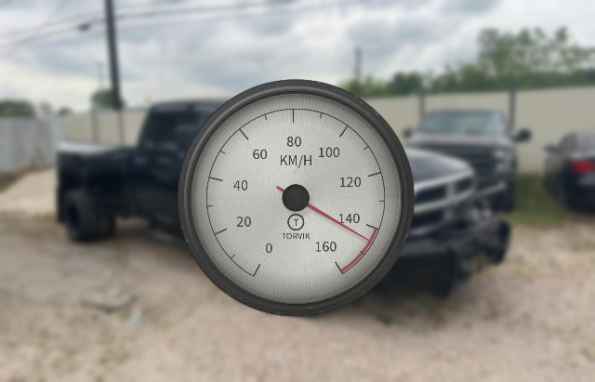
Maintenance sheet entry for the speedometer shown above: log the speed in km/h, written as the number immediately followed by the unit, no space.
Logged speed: 145km/h
